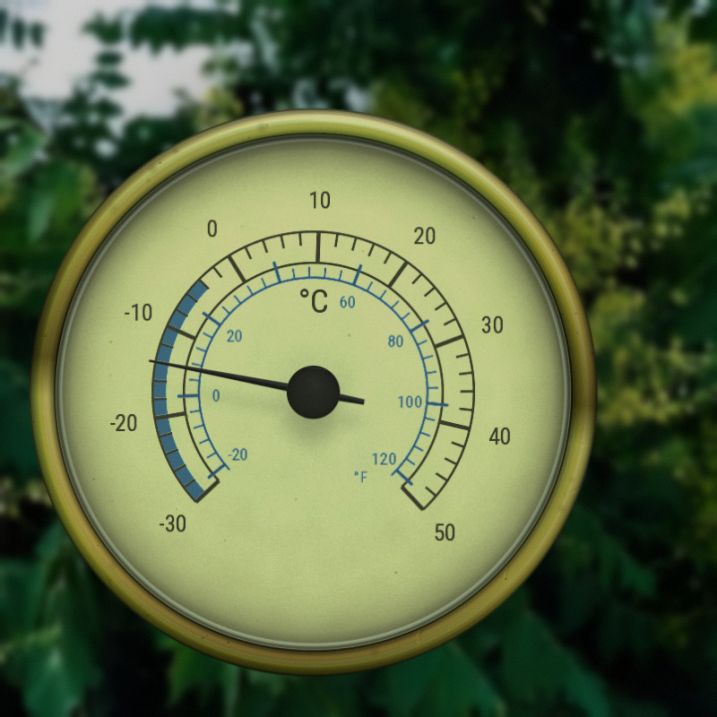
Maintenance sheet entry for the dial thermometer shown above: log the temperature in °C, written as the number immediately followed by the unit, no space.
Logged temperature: -14°C
